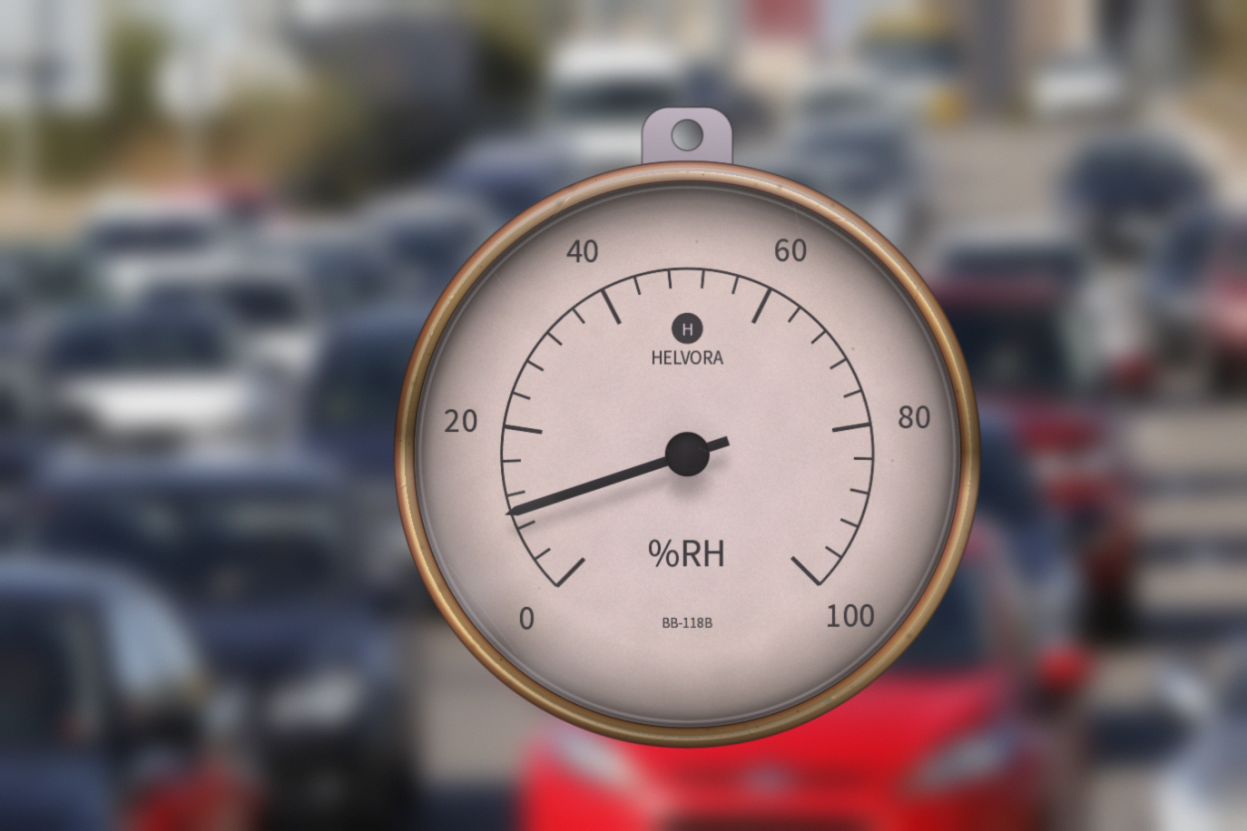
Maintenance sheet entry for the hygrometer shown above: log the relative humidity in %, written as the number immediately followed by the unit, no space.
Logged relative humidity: 10%
